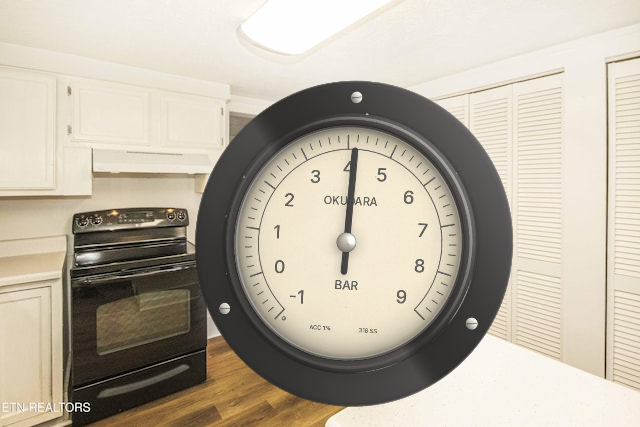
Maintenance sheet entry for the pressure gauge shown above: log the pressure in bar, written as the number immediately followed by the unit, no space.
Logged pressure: 4.2bar
